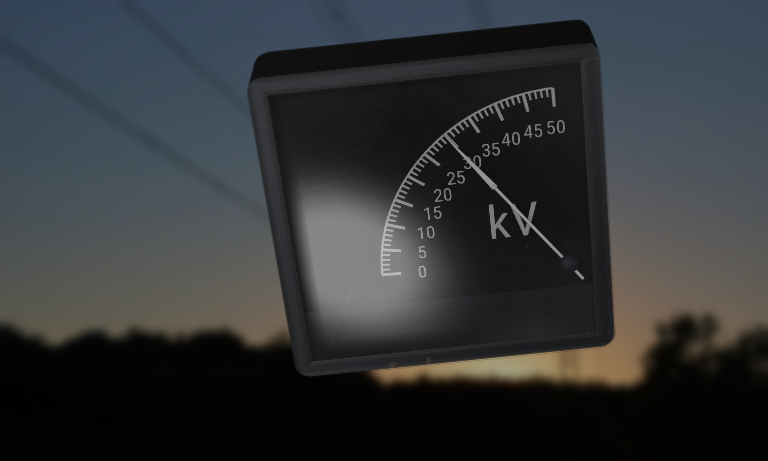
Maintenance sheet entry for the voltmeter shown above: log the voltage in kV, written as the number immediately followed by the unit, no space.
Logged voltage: 30kV
